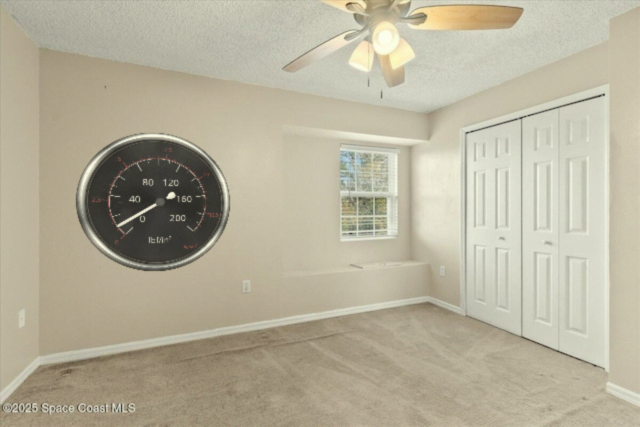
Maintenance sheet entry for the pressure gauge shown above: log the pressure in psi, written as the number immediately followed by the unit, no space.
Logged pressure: 10psi
